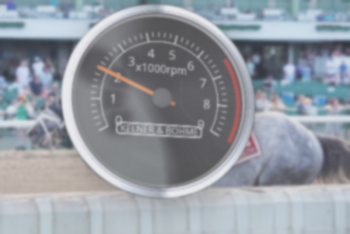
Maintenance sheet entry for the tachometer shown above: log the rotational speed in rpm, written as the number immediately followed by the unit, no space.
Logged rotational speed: 2000rpm
